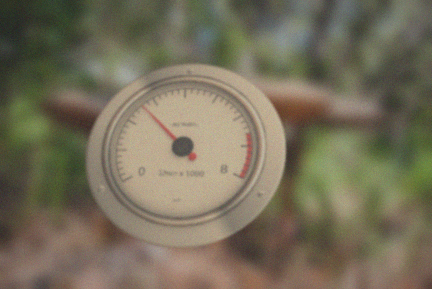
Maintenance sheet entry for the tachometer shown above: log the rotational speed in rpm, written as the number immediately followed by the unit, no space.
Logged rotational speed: 2600rpm
